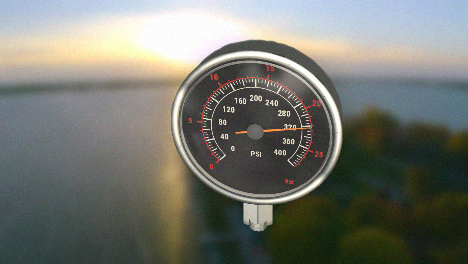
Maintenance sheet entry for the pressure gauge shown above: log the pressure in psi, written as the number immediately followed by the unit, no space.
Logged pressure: 320psi
